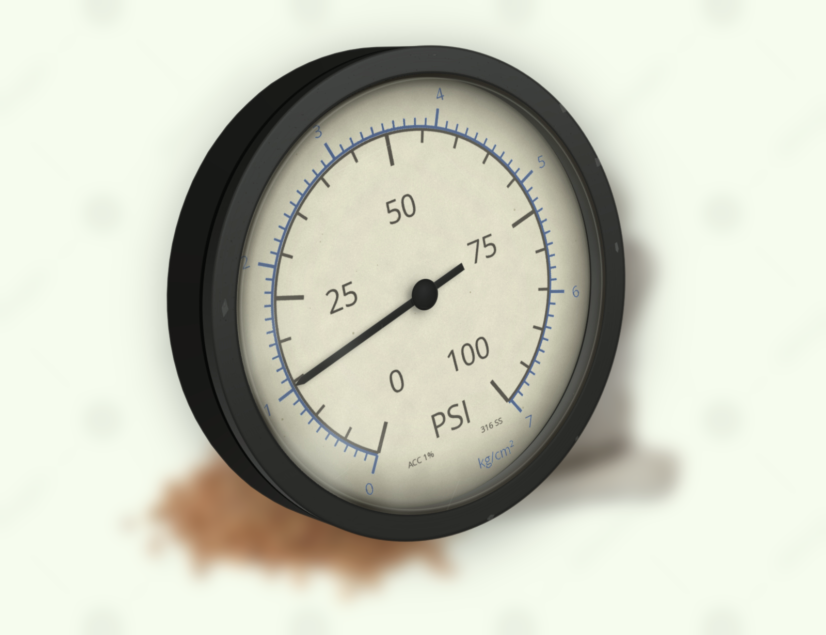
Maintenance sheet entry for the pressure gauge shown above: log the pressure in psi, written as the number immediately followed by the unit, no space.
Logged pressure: 15psi
